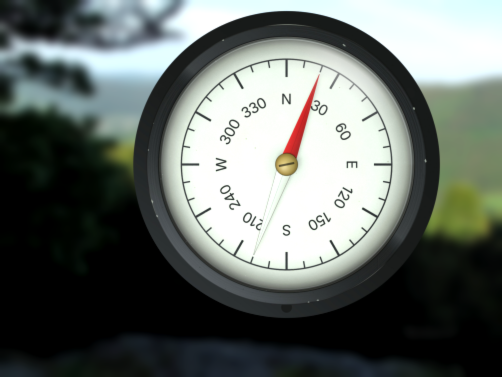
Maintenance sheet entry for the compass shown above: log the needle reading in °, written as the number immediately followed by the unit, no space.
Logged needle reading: 20°
